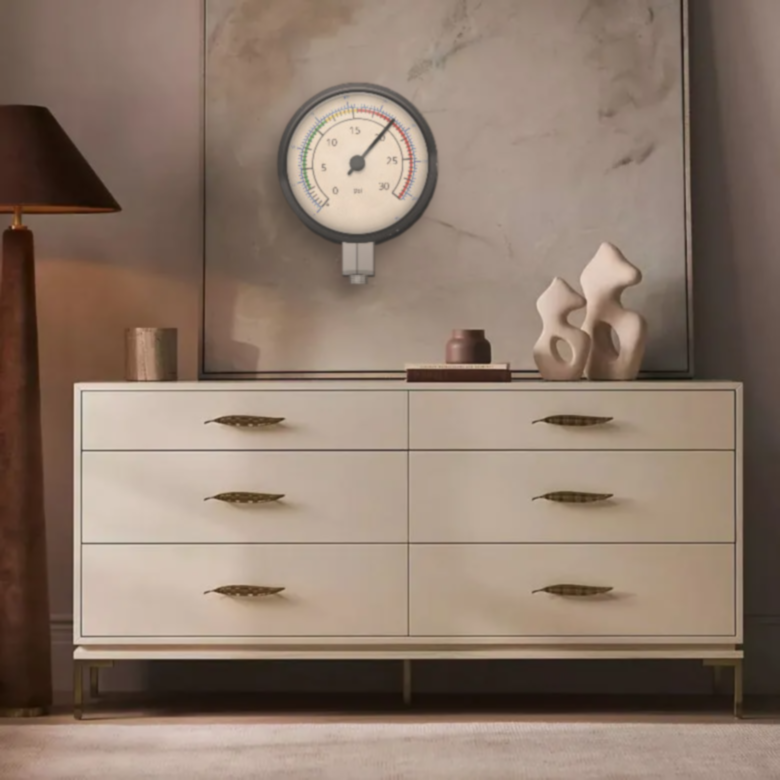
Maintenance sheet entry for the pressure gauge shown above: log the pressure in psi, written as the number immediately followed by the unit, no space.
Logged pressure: 20psi
